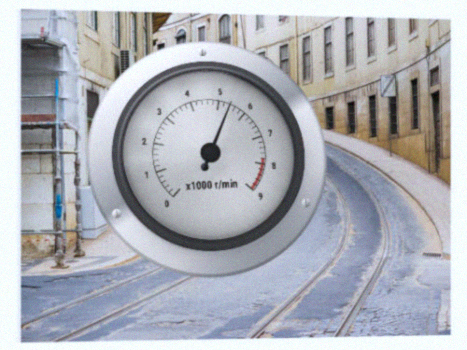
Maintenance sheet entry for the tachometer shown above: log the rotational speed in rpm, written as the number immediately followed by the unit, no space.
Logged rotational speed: 5400rpm
